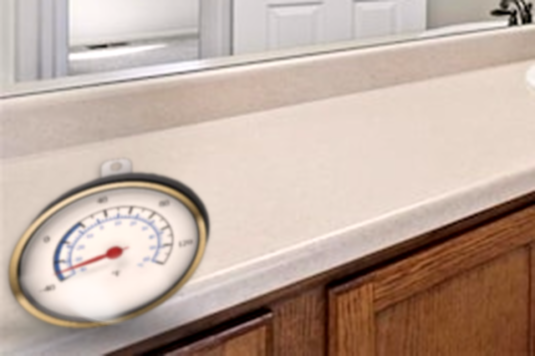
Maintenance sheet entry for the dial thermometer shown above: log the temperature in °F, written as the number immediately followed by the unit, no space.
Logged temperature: -30°F
